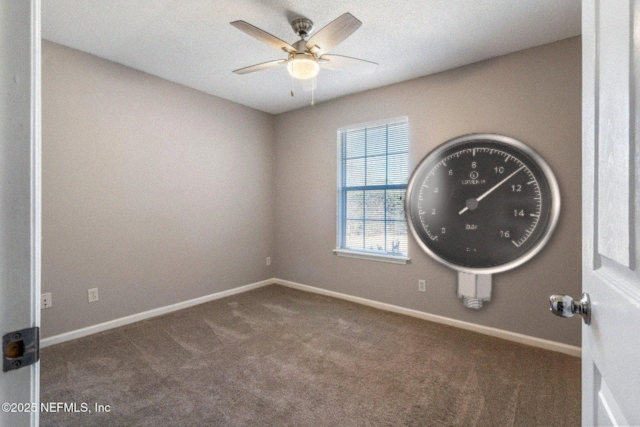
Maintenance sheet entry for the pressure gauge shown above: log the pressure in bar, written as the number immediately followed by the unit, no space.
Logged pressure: 11bar
